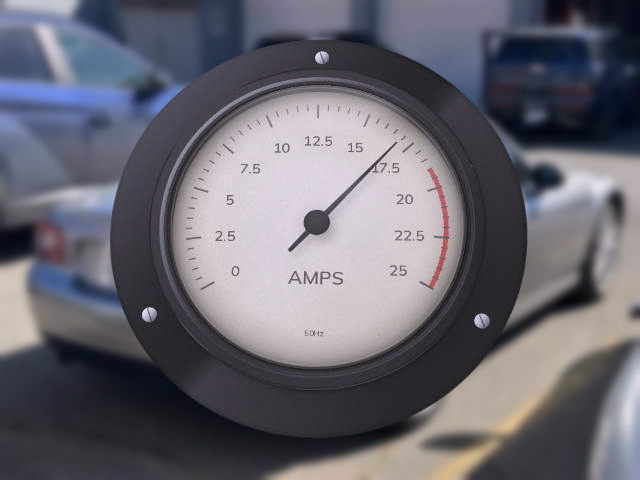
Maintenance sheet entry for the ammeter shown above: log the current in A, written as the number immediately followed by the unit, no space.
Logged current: 17A
